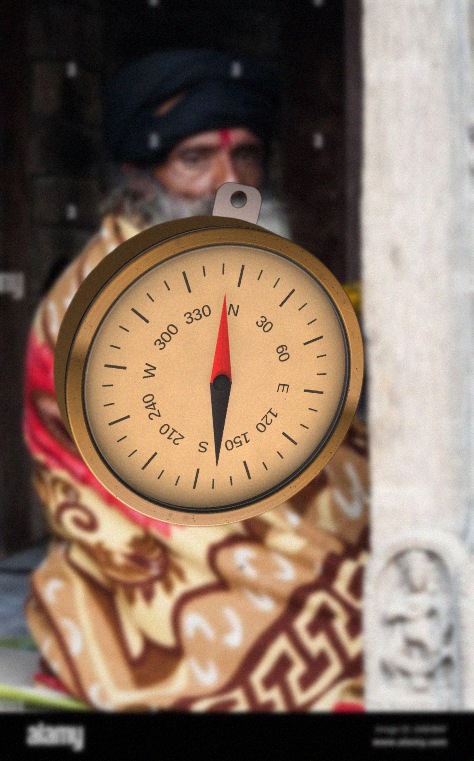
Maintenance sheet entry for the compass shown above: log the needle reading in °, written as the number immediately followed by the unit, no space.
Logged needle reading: 350°
